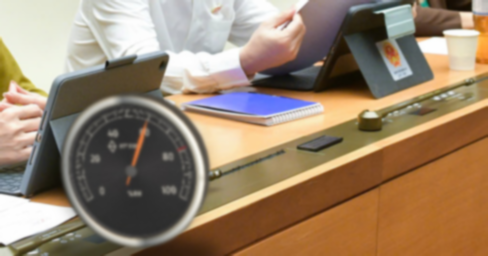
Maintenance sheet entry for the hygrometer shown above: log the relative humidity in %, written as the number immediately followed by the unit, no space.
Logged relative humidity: 60%
